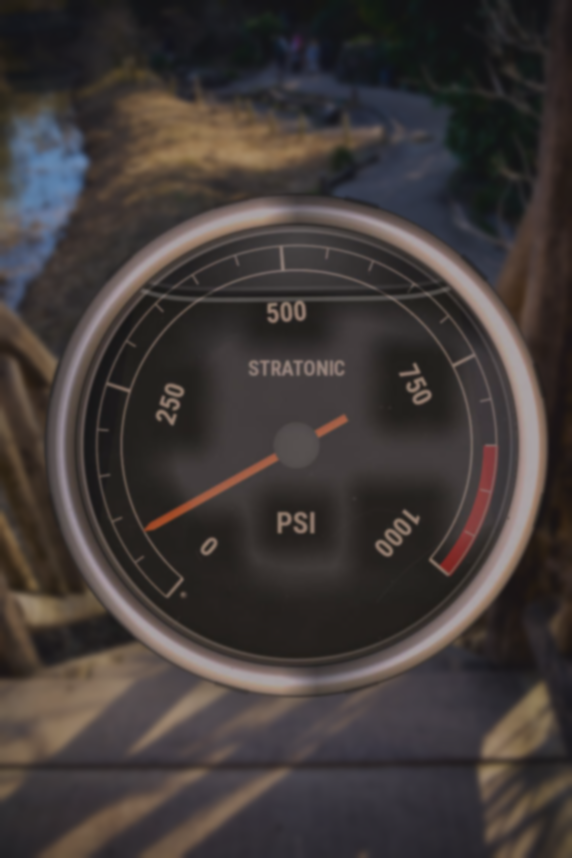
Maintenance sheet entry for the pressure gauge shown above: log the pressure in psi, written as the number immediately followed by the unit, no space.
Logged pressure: 75psi
